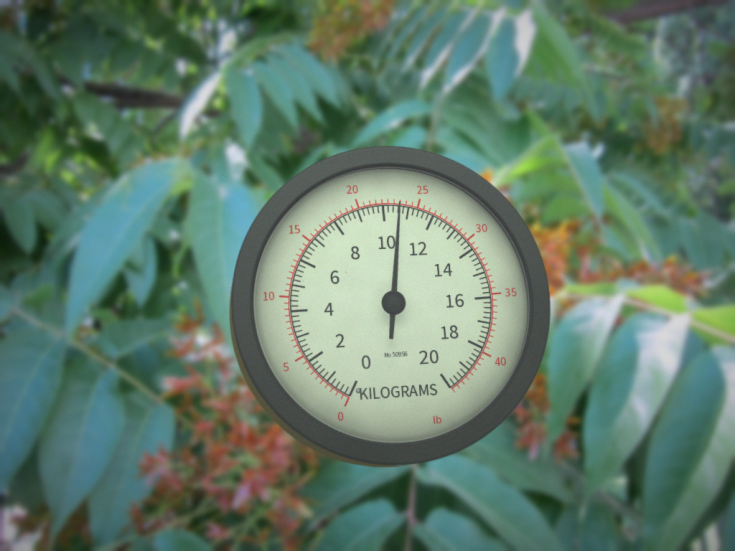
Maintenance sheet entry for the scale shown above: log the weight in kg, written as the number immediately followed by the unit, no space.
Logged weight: 10.6kg
